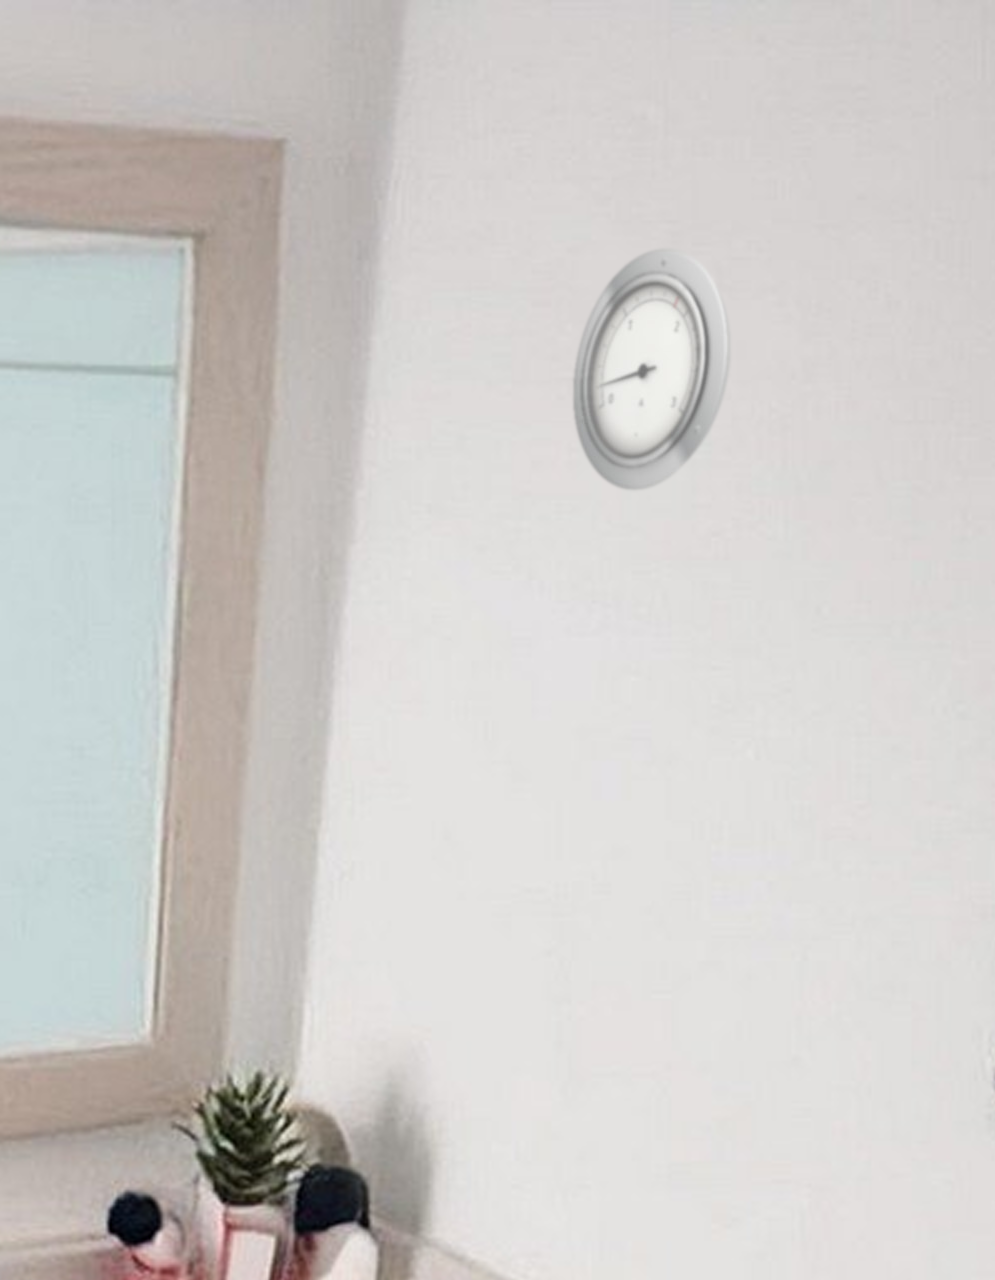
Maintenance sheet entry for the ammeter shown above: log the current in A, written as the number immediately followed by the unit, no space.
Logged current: 0.2A
